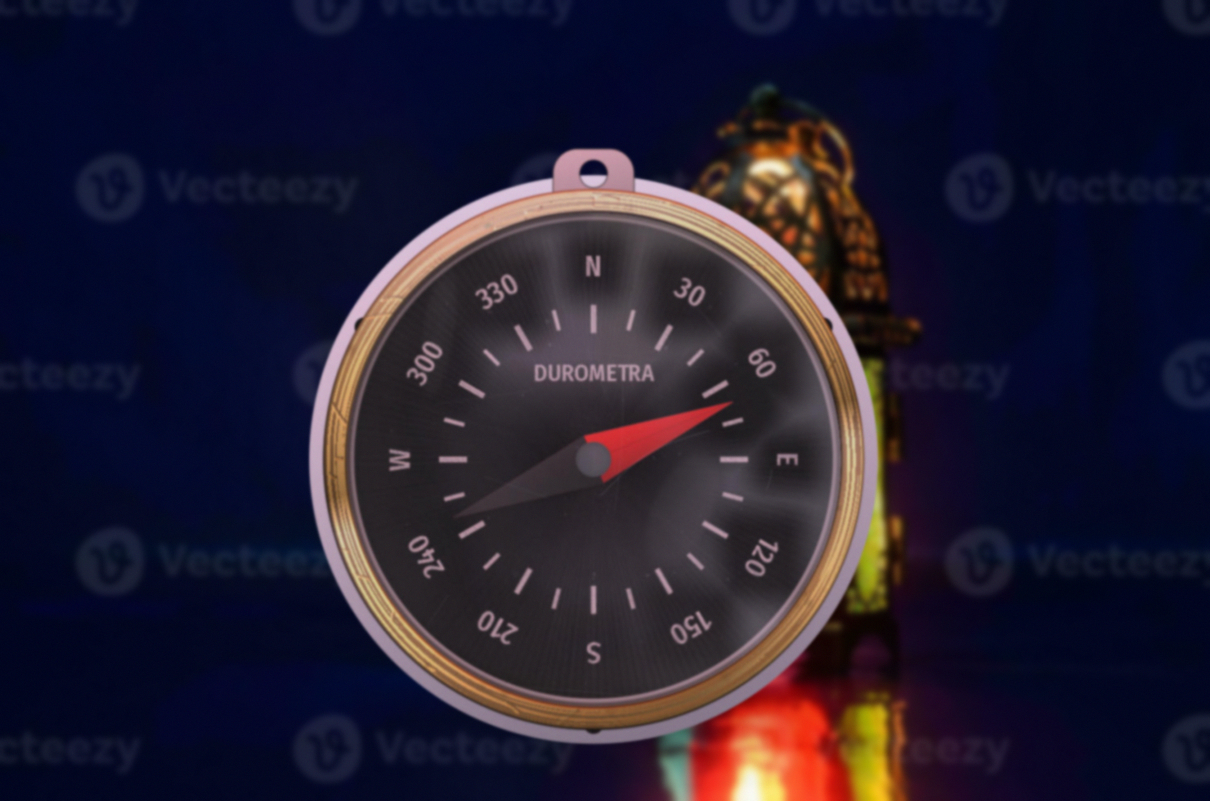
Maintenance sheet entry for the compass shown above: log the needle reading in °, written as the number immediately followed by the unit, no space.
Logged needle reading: 67.5°
